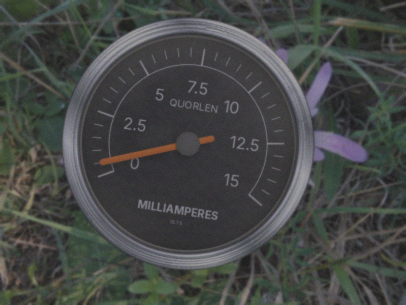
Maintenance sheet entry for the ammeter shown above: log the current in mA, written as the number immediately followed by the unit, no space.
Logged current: 0.5mA
